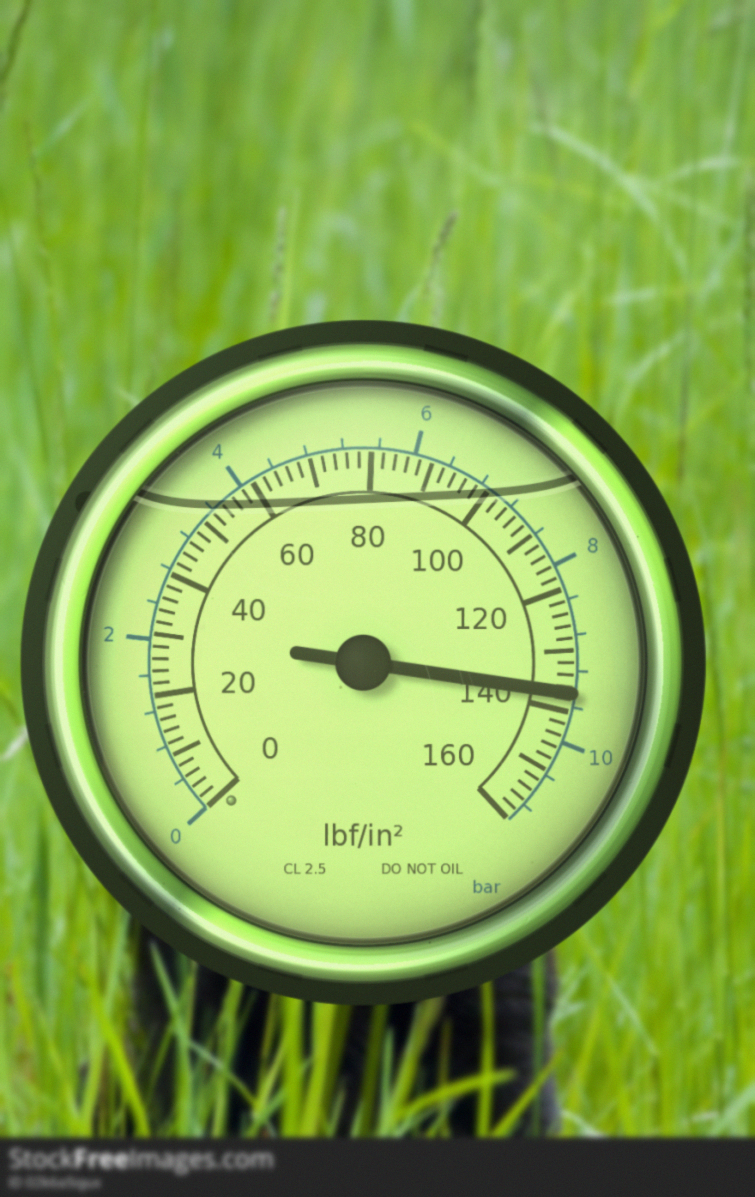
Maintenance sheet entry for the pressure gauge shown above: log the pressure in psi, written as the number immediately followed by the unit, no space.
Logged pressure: 137psi
